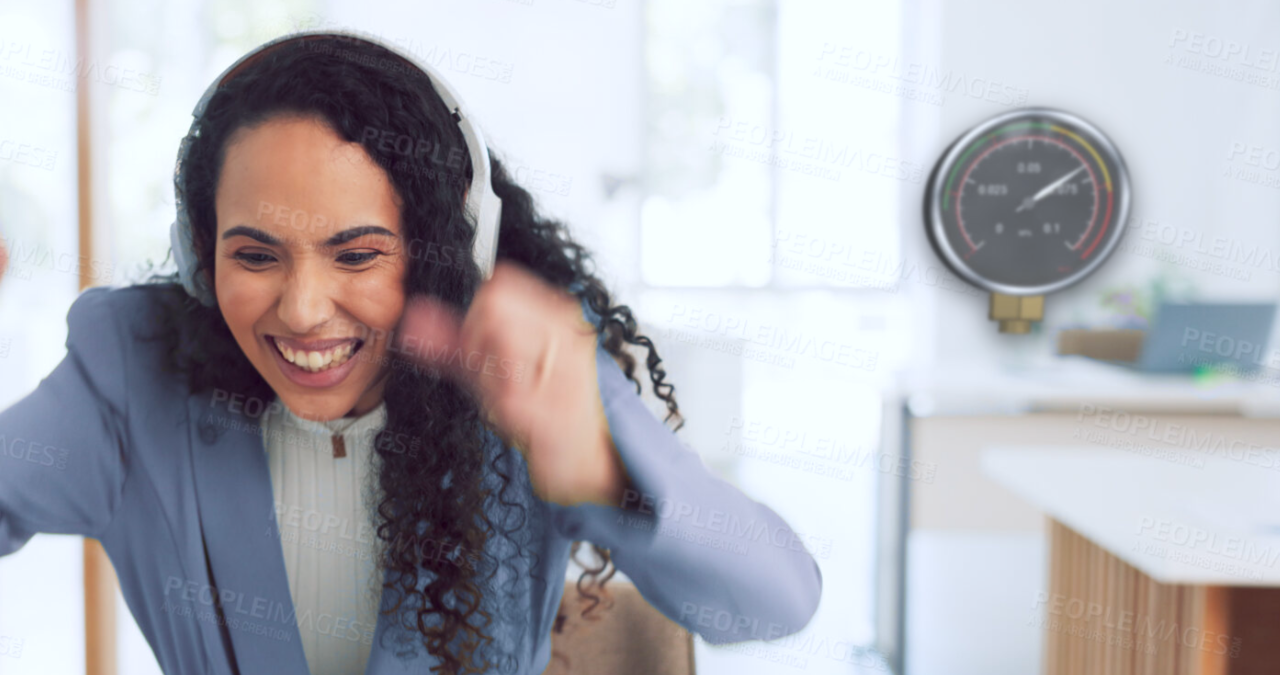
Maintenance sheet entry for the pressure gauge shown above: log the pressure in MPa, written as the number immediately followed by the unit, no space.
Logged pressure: 0.07MPa
